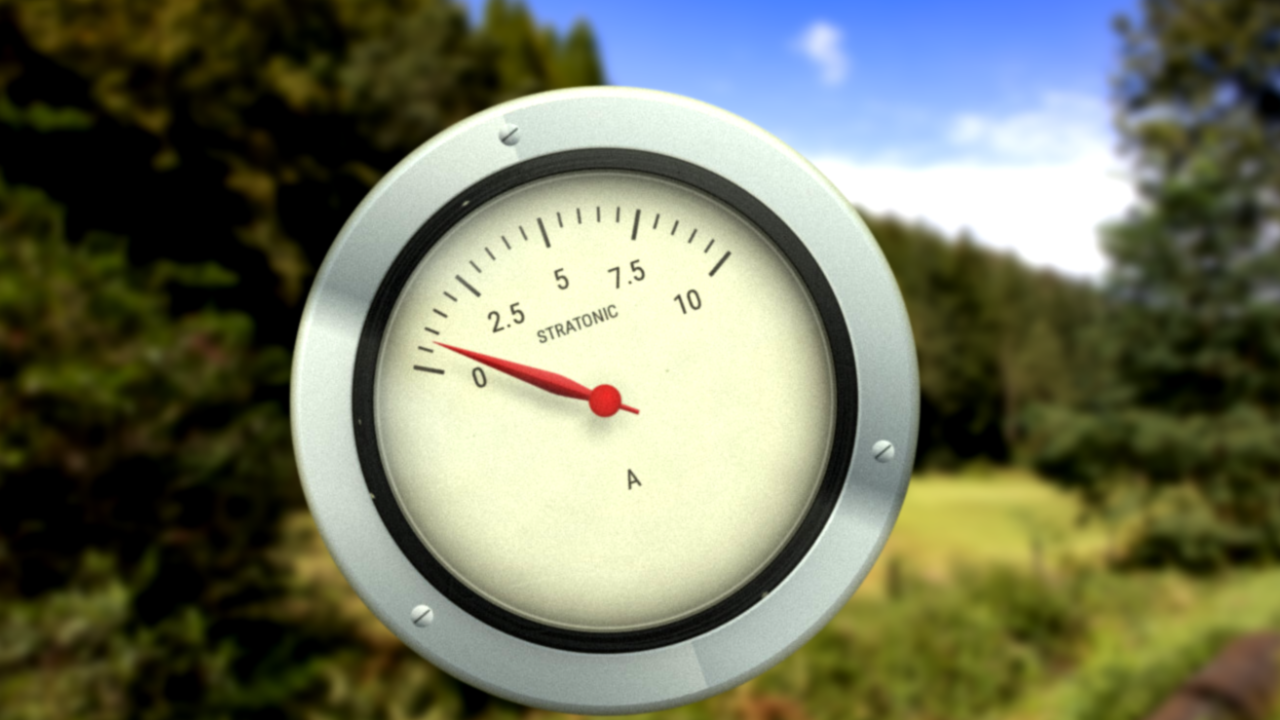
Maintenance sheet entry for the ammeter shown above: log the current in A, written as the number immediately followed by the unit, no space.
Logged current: 0.75A
